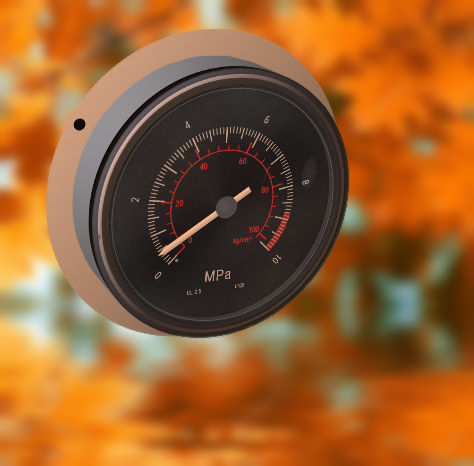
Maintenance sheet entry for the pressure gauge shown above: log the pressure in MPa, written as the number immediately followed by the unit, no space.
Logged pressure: 0.5MPa
